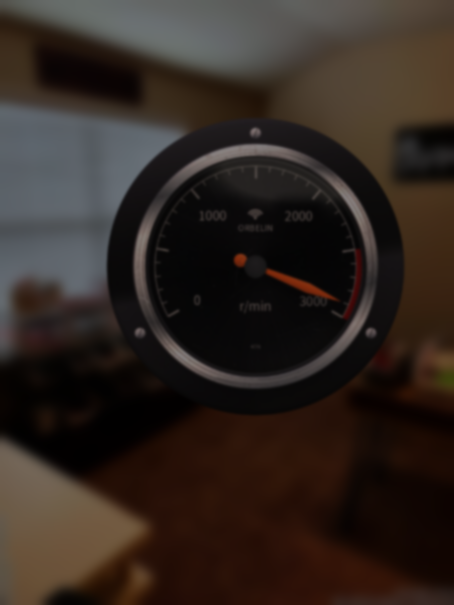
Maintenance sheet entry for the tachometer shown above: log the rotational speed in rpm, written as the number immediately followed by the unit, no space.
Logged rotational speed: 2900rpm
